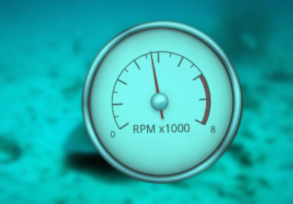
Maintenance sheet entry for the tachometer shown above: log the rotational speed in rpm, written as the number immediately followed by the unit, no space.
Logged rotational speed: 3750rpm
